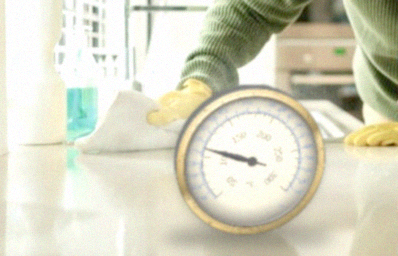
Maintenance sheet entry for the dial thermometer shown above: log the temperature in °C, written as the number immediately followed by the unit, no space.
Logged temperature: 110°C
